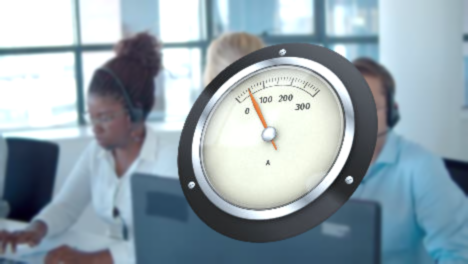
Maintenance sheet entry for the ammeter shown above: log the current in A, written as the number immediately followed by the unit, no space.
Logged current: 50A
